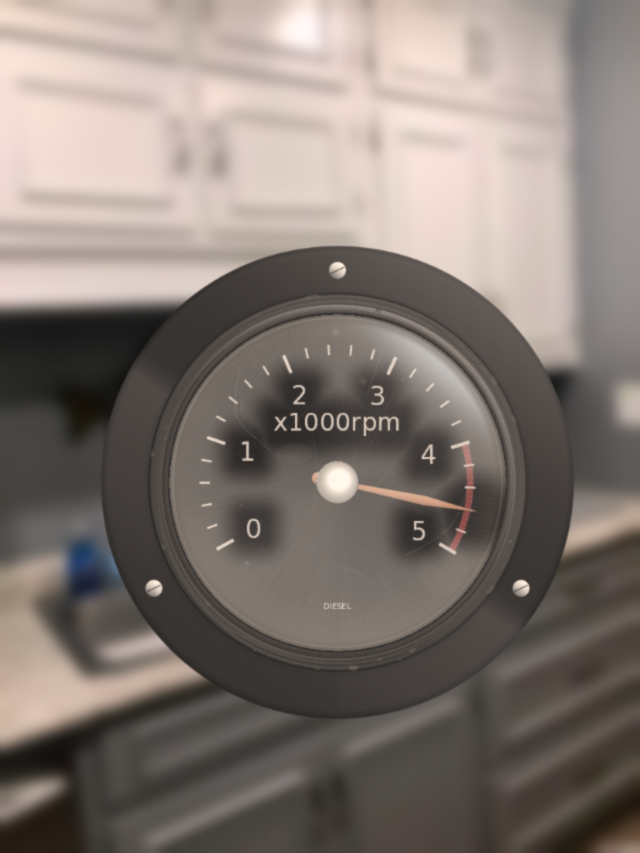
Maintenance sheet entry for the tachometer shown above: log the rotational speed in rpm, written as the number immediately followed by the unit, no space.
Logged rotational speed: 4600rpm
